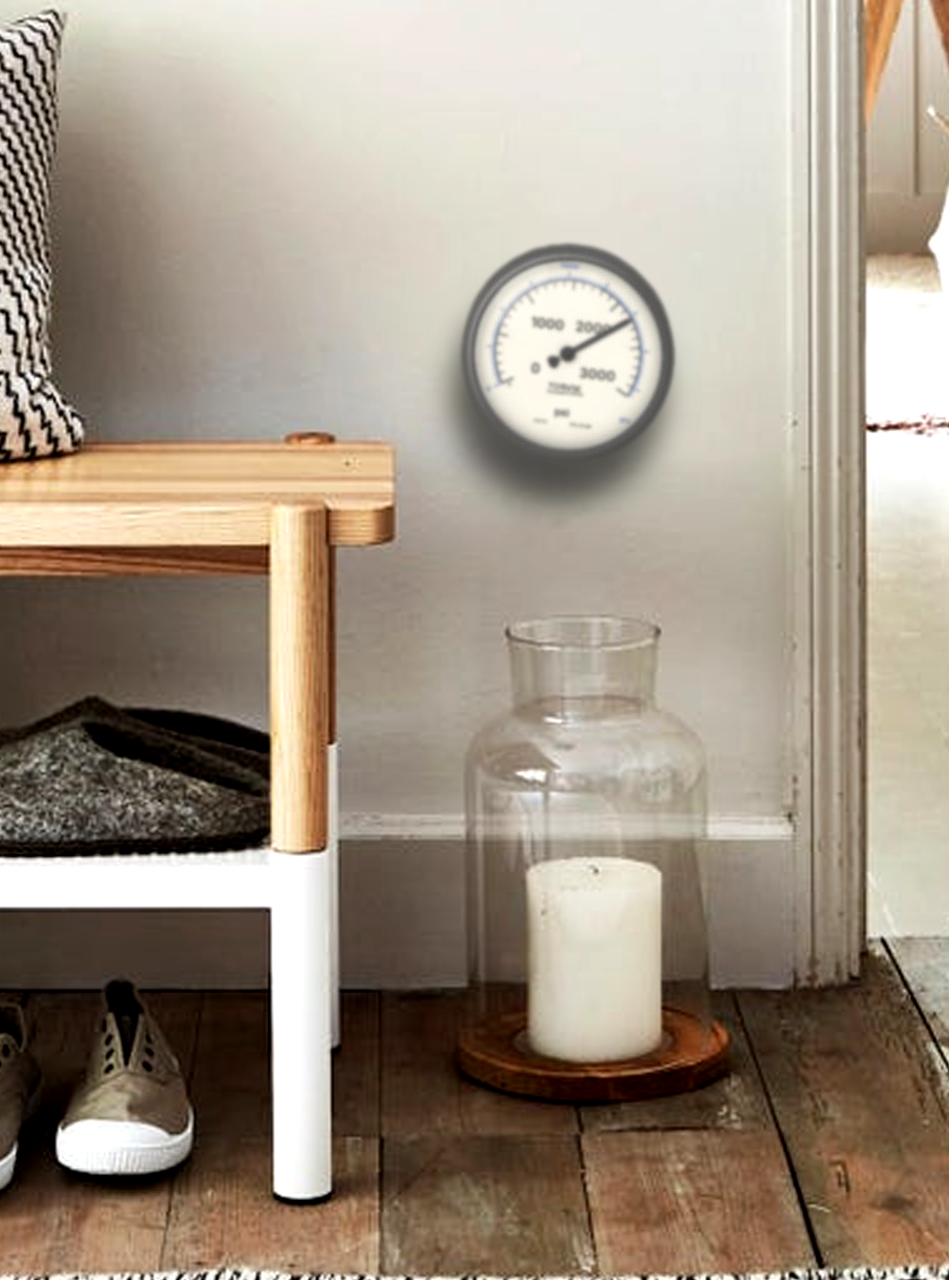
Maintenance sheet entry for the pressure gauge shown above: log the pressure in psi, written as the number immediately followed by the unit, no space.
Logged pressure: 2200psi
